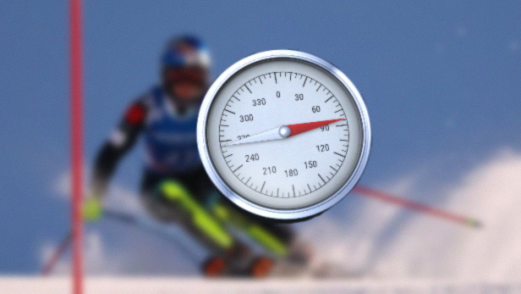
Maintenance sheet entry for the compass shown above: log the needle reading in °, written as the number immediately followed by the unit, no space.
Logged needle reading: 85°
